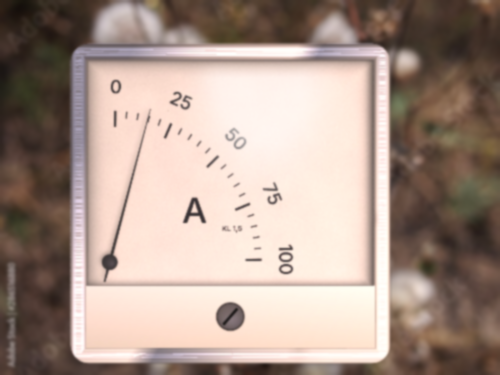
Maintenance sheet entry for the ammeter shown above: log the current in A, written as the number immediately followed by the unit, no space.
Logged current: 15A
